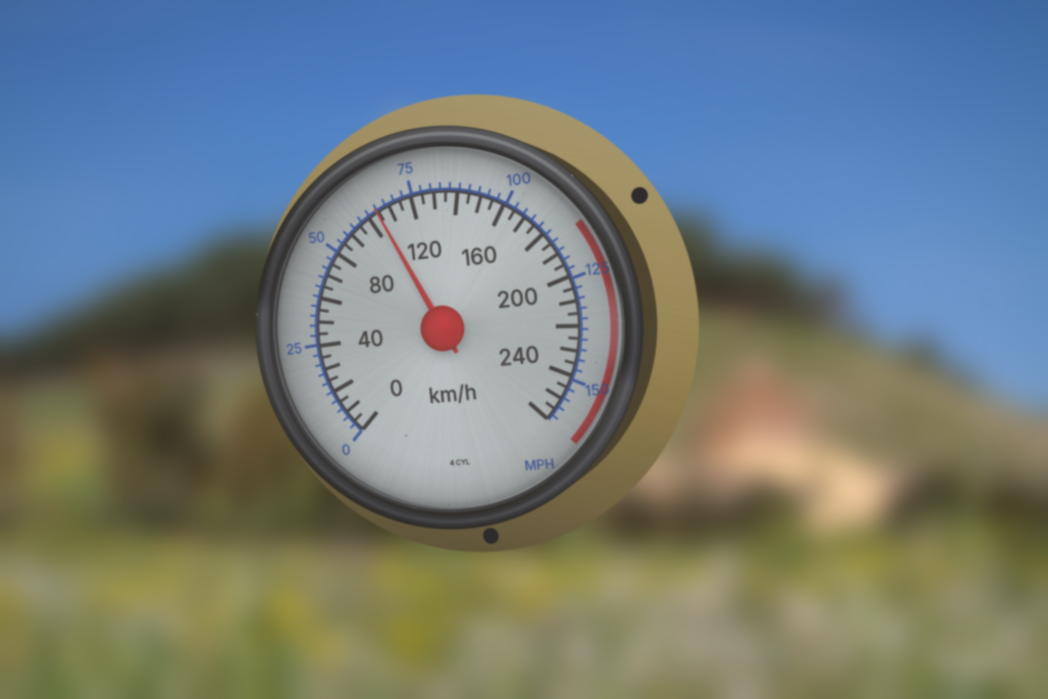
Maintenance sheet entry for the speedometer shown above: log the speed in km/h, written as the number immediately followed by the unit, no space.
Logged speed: 105km/h
